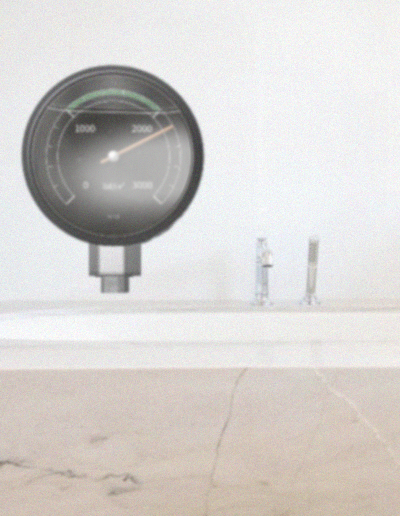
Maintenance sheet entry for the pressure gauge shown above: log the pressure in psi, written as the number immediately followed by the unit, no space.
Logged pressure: 2200psi
